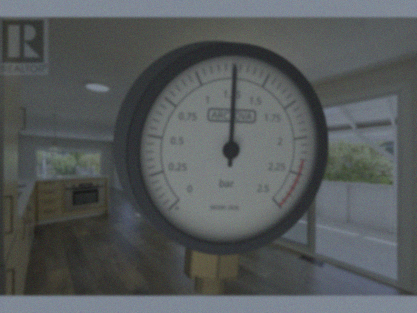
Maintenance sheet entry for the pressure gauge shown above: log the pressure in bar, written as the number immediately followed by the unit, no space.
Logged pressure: 1.25bar
